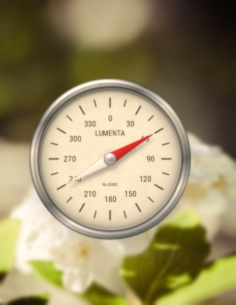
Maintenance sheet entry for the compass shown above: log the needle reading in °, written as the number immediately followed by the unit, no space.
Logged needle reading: 60°
